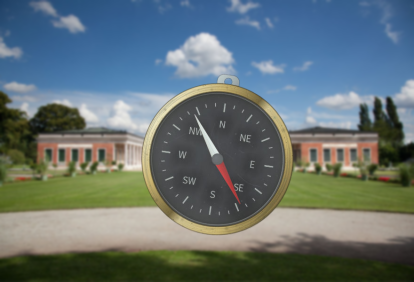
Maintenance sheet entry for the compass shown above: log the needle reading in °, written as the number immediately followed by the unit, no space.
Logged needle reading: 145°
